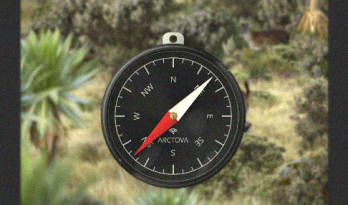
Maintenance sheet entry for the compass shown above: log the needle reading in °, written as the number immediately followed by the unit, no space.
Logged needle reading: 225°
